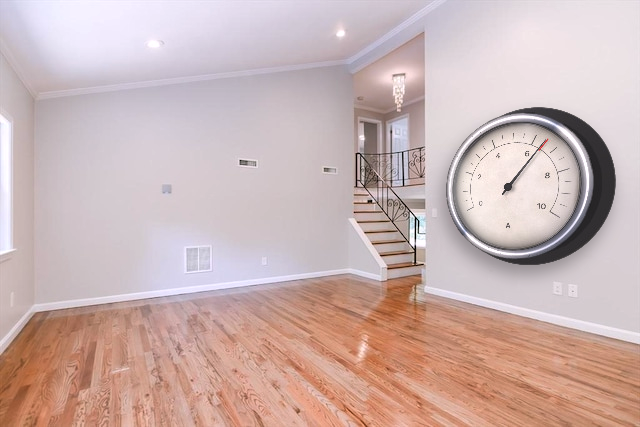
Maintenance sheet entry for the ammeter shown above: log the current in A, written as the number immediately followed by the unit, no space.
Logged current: 6.5A
